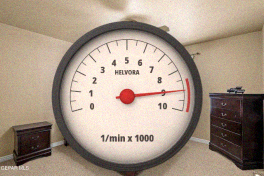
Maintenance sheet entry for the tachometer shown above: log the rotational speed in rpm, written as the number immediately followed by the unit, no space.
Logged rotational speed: 9000rpm
